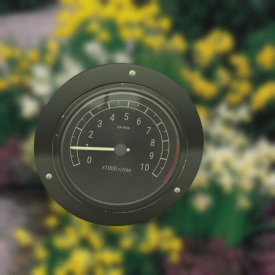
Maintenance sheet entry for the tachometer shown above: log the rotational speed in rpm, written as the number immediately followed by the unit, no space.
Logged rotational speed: 1000rpm
